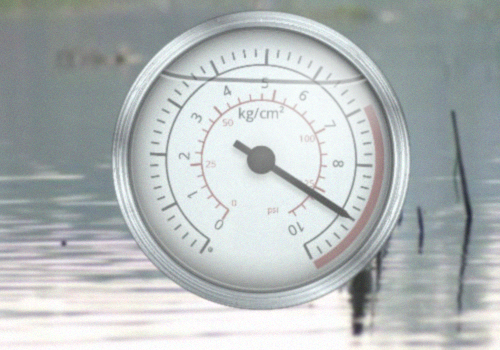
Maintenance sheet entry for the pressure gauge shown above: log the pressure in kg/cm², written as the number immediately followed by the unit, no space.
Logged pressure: 9kg/cm²
